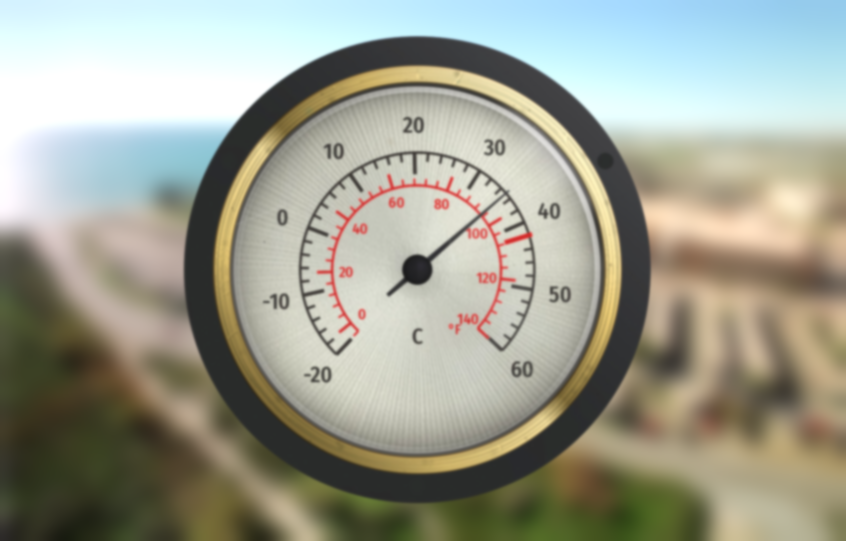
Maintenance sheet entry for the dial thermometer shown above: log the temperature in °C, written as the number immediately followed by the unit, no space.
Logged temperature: 35°C
